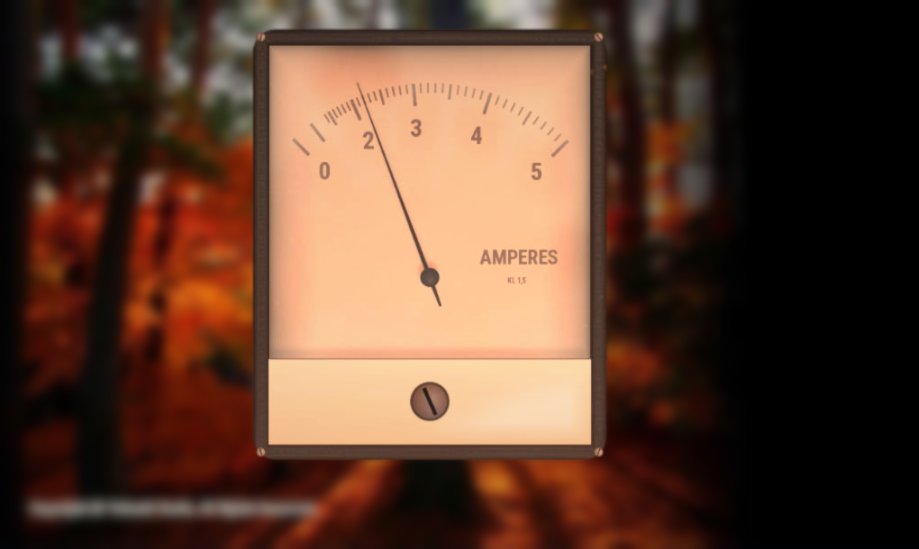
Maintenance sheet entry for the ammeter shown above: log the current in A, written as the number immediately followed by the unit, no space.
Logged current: 2.2A
